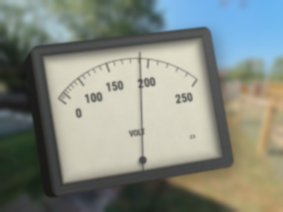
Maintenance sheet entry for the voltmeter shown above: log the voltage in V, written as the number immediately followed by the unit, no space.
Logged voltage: 190V
